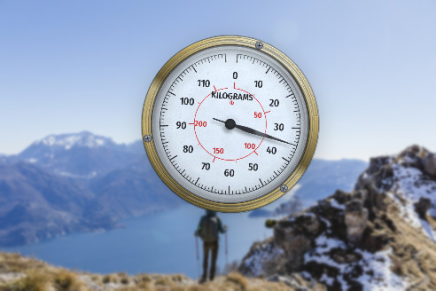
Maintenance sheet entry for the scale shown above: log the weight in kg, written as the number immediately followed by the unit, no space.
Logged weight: 35kg
